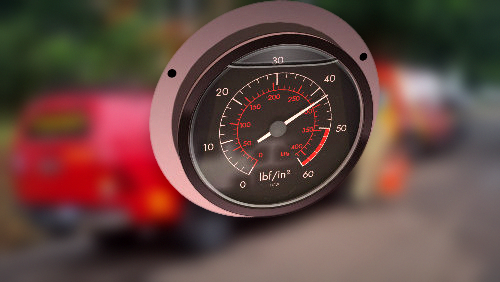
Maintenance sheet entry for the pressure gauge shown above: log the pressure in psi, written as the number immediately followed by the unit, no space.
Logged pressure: 42psi
